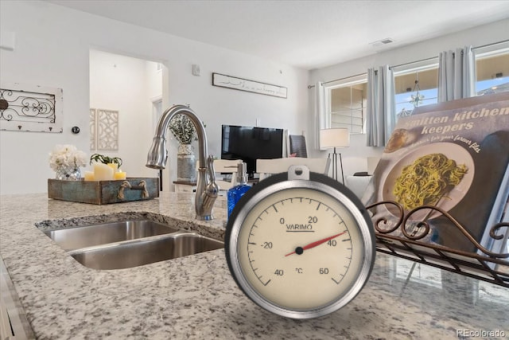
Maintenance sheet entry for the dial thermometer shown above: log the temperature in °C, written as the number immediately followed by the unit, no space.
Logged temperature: 36°C
